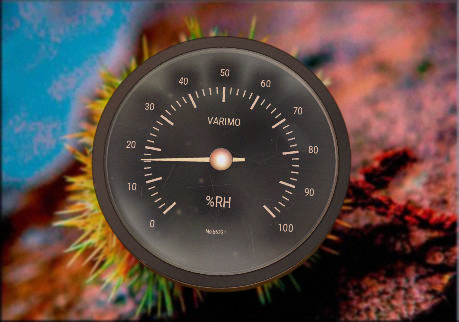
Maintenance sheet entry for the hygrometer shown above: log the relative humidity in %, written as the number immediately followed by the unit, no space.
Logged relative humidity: 16%
